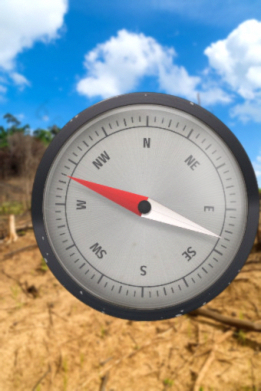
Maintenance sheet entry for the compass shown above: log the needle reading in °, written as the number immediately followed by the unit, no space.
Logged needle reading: 290°
